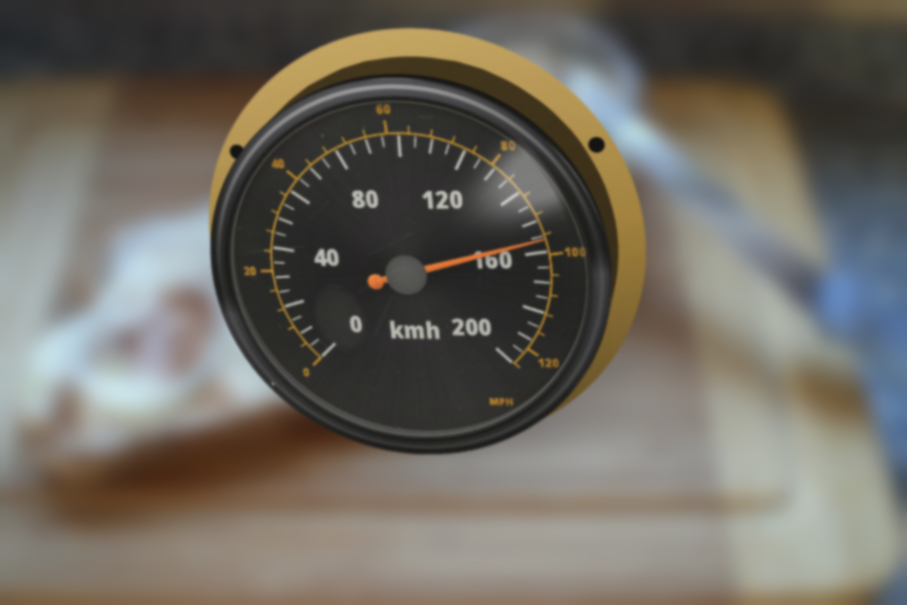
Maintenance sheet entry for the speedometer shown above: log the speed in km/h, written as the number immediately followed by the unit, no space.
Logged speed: 155km/h
